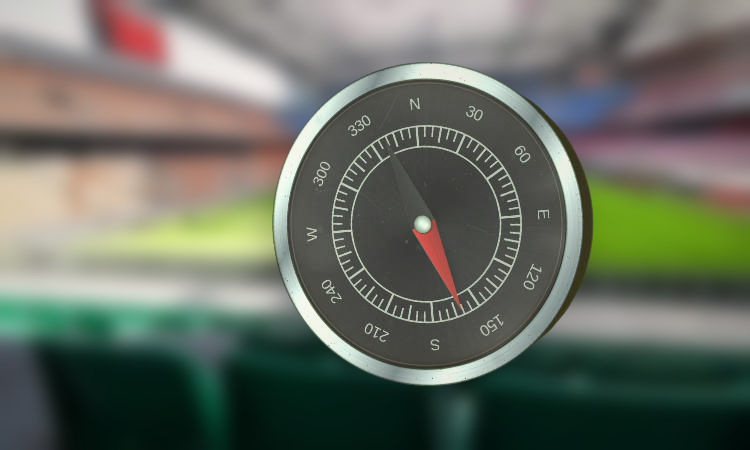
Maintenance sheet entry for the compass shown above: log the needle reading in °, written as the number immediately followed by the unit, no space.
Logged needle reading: 160°
